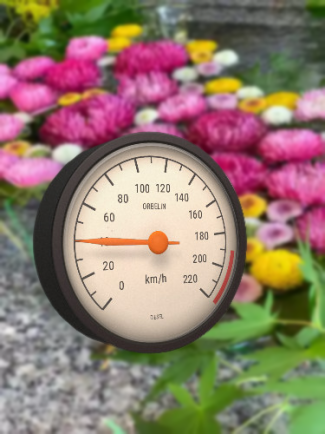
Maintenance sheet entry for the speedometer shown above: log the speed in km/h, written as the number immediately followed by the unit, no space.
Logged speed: 40km/h
